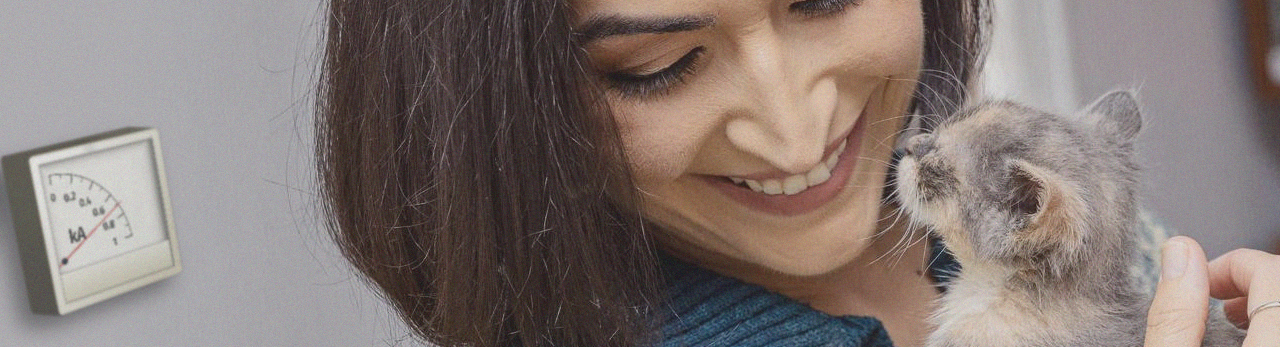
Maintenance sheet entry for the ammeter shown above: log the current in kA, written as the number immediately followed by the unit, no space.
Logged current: 0.7kA
